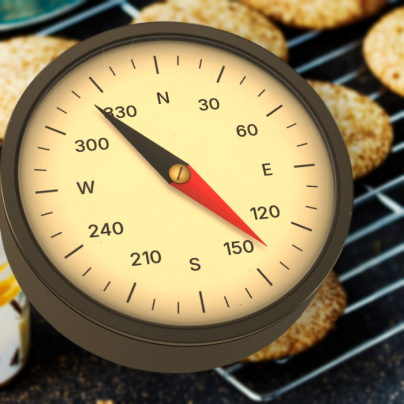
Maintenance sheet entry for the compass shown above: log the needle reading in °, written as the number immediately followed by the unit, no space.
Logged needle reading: 140°
